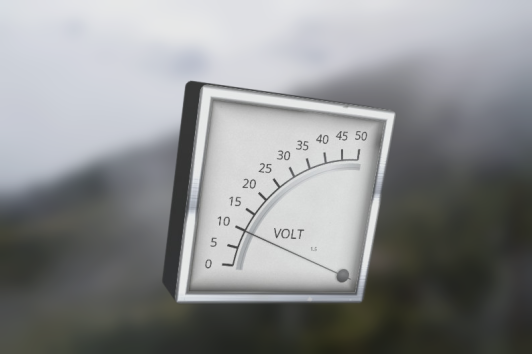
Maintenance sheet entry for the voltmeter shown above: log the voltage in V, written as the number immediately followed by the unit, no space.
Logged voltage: 10V
